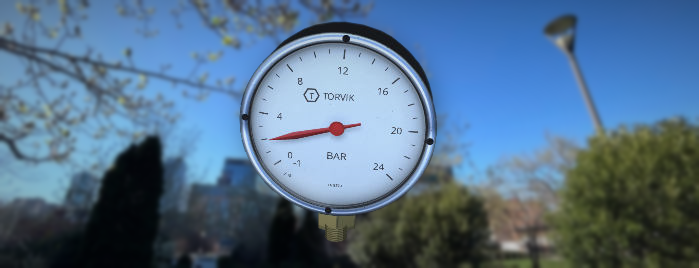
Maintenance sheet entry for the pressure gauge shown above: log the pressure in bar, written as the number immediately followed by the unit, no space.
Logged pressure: 2bar
